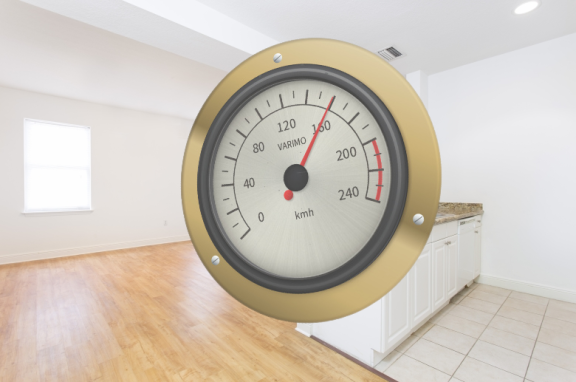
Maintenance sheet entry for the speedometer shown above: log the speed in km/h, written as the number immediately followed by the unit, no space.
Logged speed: 160km/h
